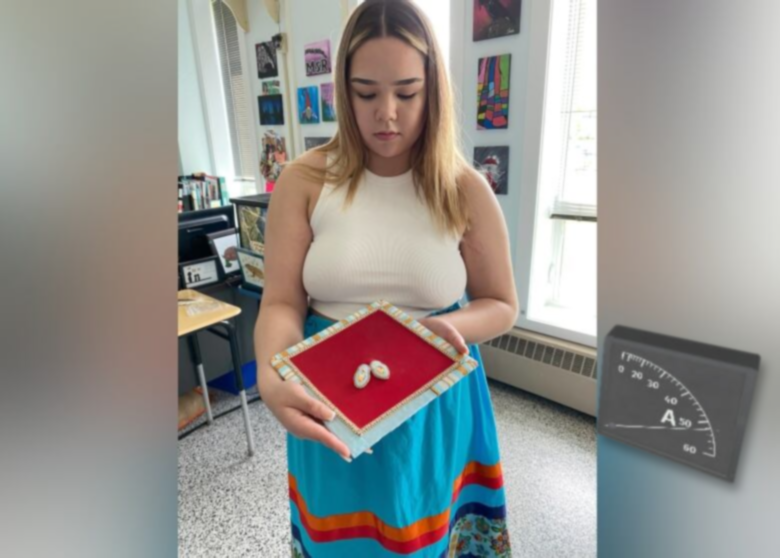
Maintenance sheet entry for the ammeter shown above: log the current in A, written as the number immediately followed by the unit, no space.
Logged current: 52A
